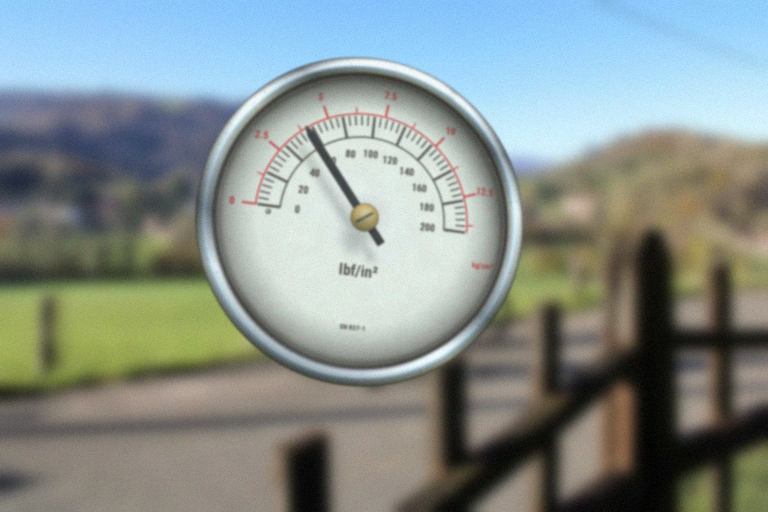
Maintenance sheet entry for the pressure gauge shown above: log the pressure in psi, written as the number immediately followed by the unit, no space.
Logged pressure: 56psi
